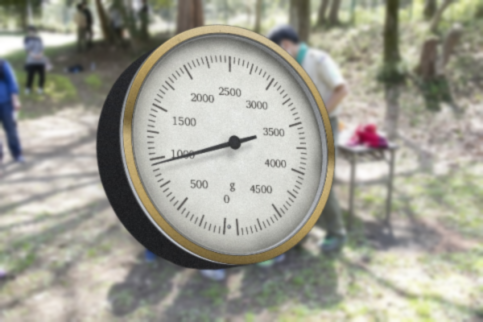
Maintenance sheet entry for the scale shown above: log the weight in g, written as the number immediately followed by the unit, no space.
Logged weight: 950g
